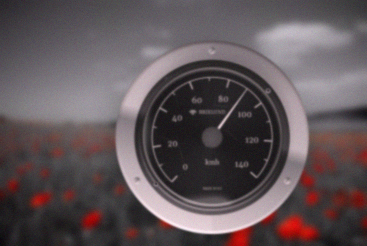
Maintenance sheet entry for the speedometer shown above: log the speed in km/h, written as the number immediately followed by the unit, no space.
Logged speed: 90km/h
